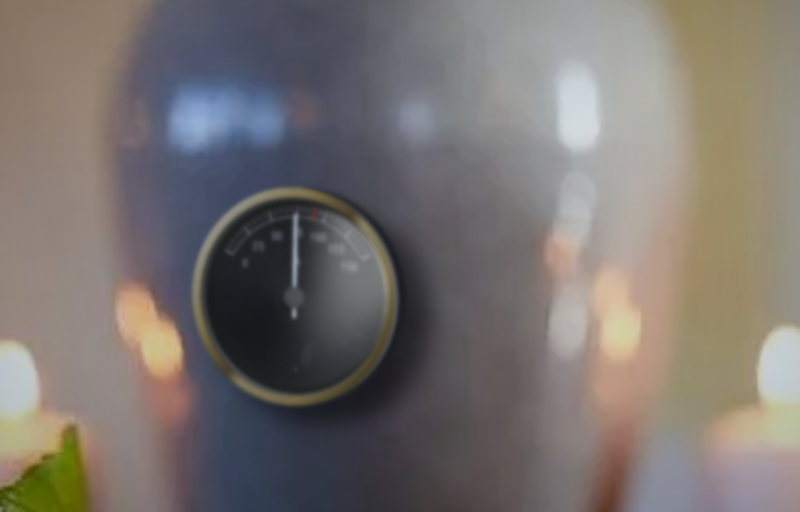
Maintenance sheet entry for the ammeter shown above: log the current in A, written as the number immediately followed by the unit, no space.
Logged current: 75A
